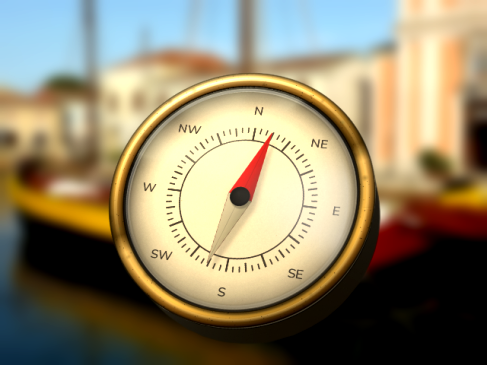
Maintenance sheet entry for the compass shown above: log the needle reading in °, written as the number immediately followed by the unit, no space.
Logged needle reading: 15°
